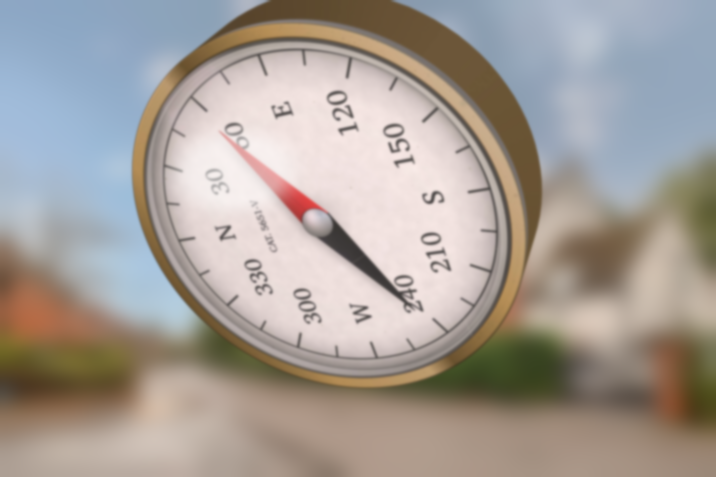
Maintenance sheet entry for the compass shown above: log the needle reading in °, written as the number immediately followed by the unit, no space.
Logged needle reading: 60°
